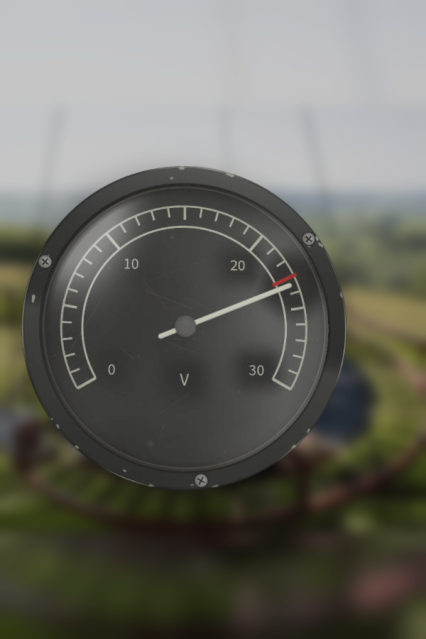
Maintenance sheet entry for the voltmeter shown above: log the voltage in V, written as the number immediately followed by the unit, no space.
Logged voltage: 23.5V
